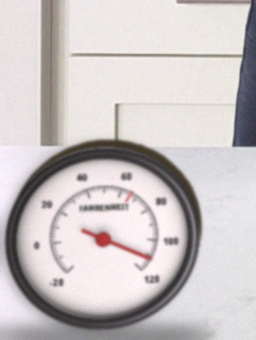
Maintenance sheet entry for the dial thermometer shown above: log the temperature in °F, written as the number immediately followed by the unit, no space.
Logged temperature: 110°F
